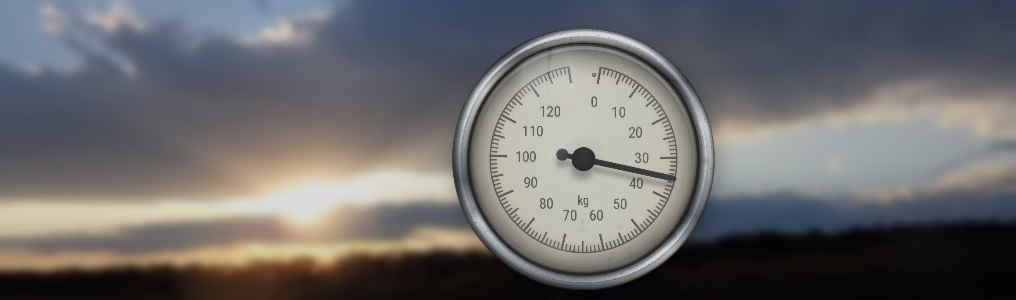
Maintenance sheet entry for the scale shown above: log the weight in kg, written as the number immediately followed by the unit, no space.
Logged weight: 35kg
